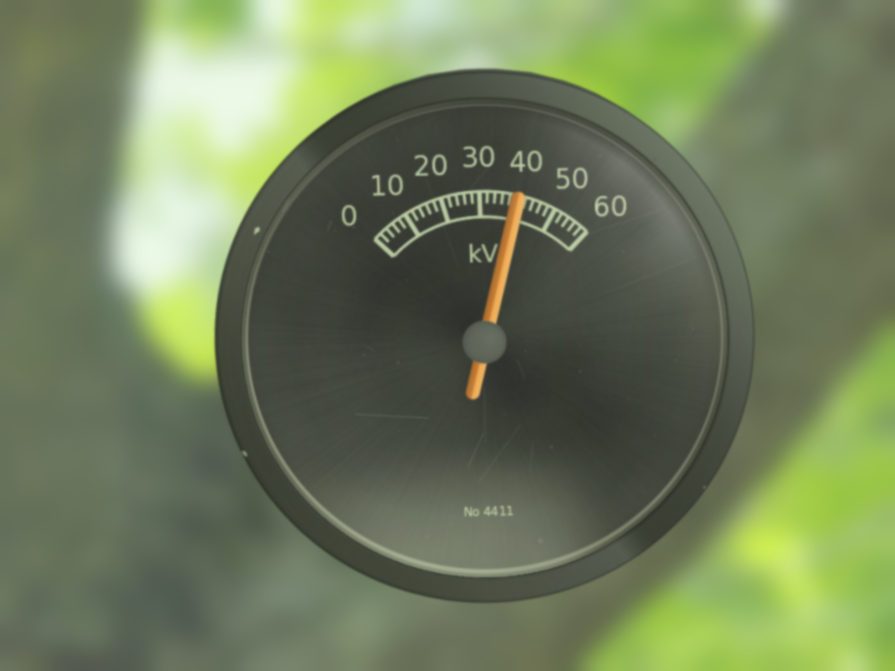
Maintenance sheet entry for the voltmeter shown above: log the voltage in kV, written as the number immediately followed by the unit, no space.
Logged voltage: 40kV
